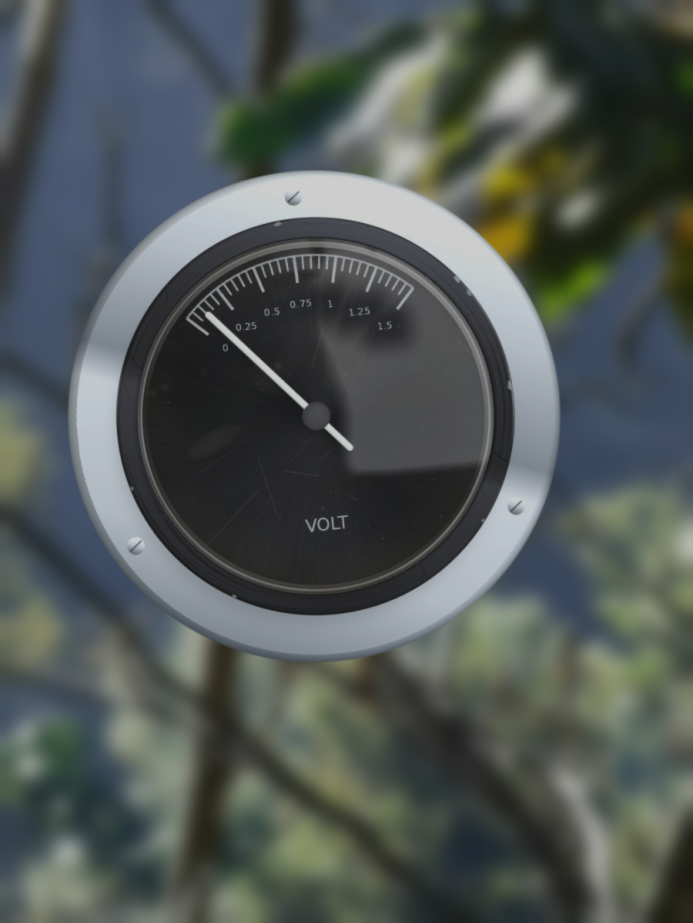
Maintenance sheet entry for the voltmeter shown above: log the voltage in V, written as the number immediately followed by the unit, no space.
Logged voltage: 0.1V
